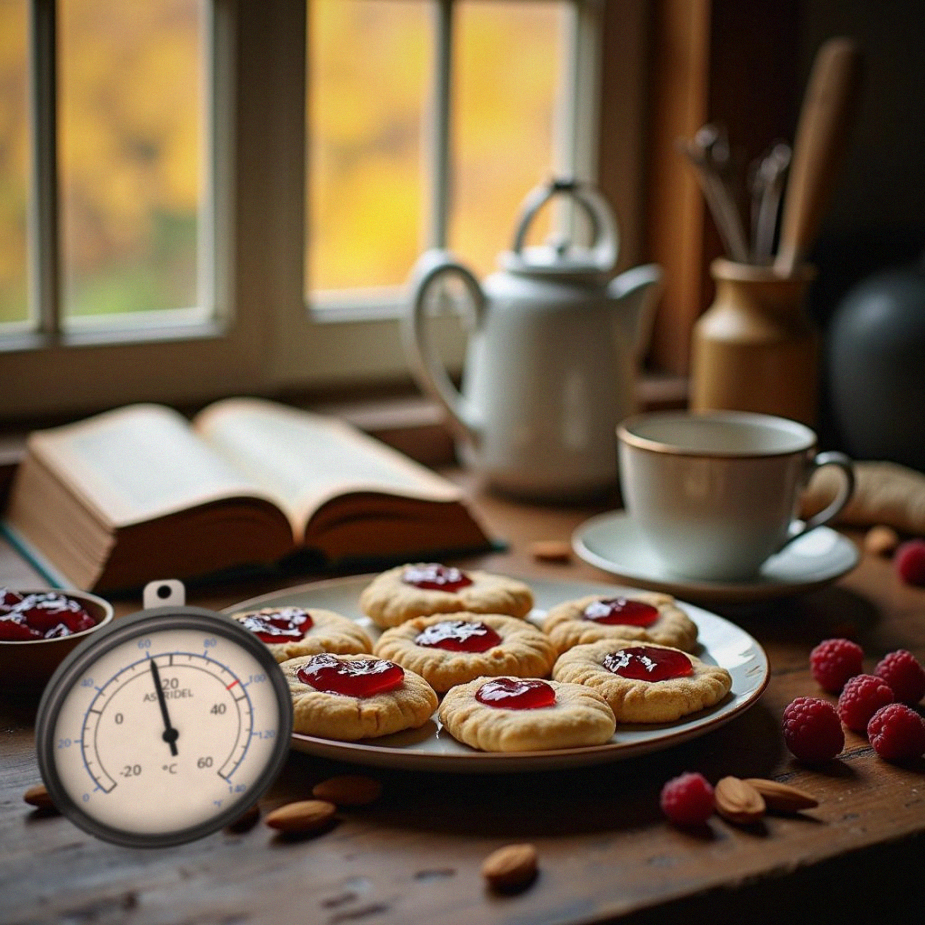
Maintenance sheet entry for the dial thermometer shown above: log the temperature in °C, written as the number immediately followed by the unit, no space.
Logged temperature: 16°C
